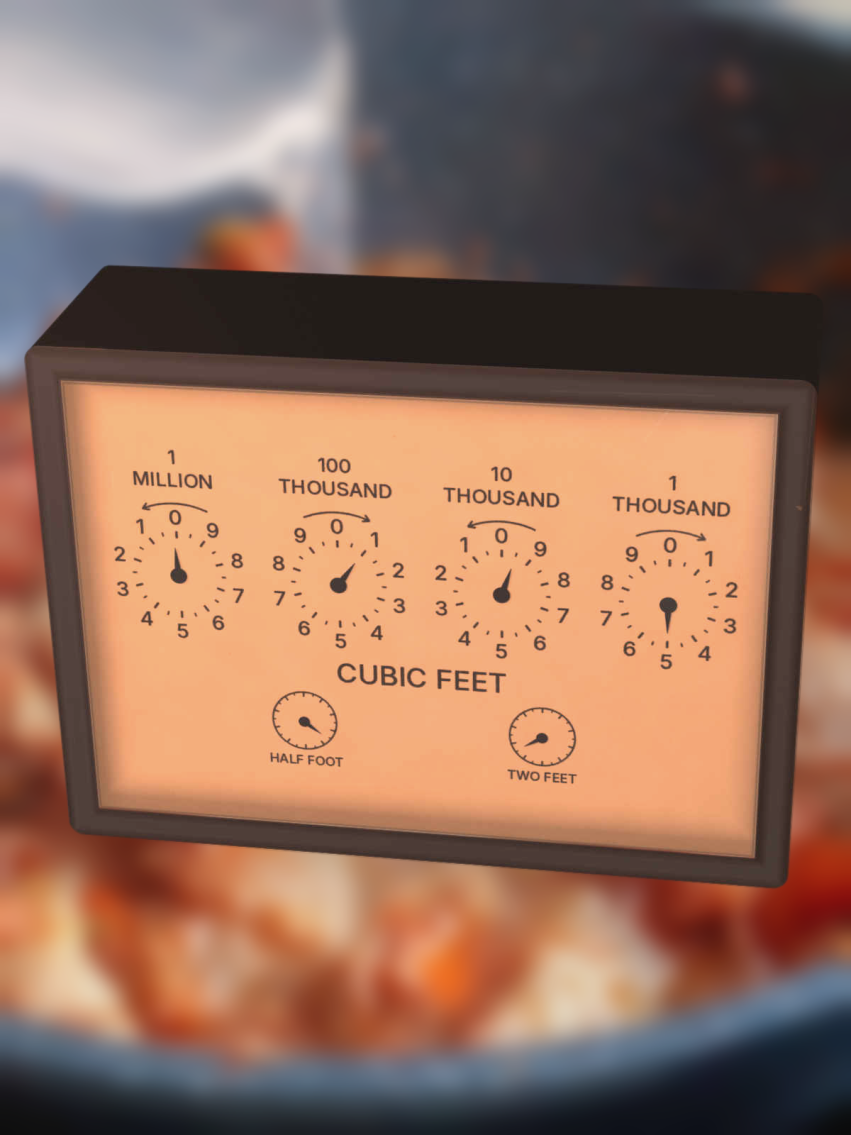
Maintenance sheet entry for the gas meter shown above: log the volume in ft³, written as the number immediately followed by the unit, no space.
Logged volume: 9500ft³
